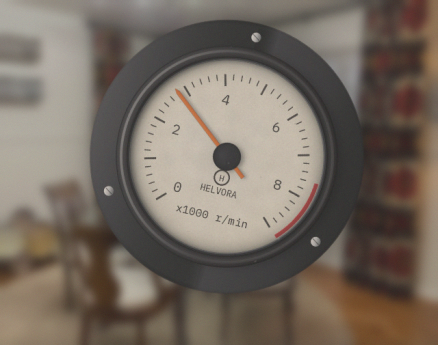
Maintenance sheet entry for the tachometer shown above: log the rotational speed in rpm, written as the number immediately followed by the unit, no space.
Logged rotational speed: 2800rpm
